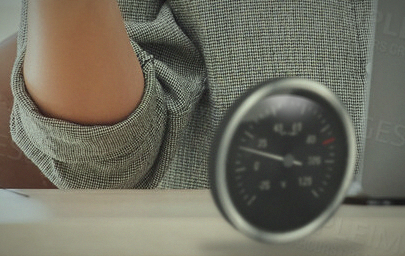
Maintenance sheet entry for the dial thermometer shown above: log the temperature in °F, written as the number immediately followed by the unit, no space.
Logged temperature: 12°F
